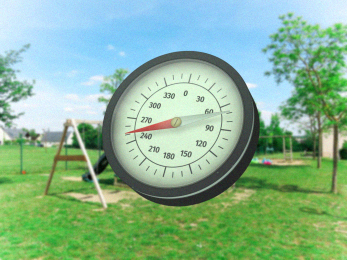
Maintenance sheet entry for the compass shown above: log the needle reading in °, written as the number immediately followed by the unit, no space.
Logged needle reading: 250°
